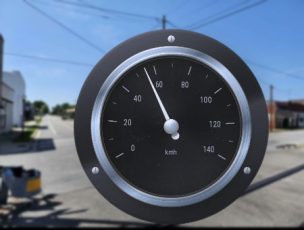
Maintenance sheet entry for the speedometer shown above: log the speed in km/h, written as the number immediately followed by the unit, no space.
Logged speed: 55km/h
